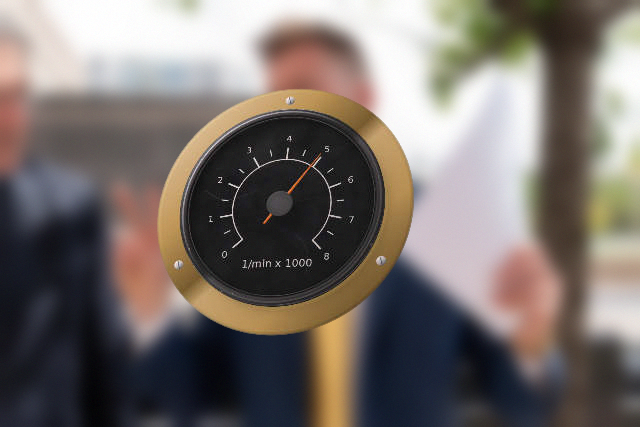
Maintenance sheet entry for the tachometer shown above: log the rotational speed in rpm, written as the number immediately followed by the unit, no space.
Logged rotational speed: 5000rpm
